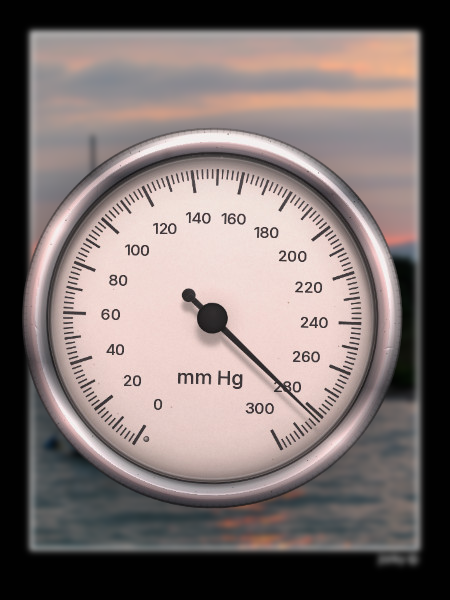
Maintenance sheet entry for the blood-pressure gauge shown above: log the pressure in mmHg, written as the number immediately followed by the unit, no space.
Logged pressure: 282mmHg
